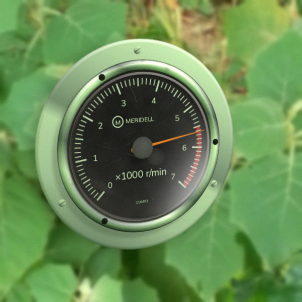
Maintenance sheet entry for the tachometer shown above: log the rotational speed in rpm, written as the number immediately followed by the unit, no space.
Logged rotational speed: 5600rpm
